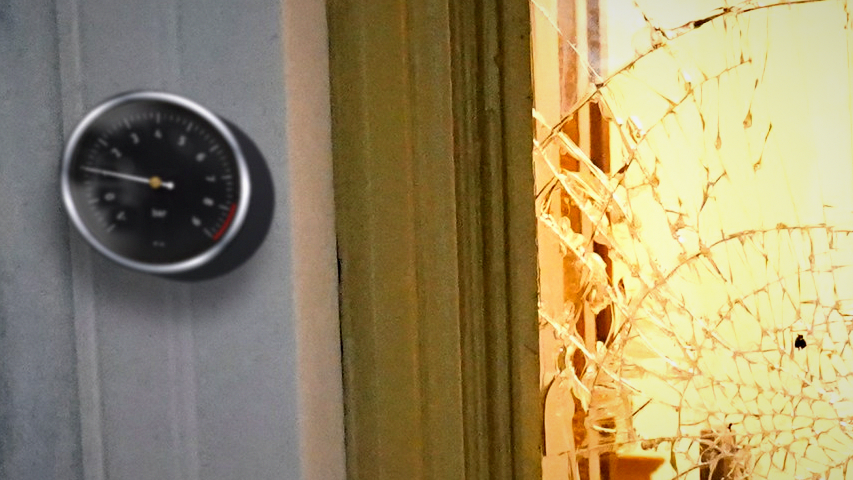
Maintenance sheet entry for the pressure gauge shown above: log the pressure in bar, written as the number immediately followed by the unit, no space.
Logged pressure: 1bar
